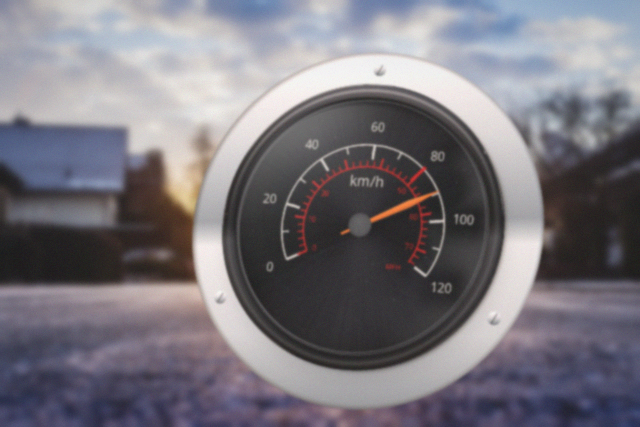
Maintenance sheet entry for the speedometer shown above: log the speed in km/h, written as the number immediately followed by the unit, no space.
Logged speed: 90km/h
